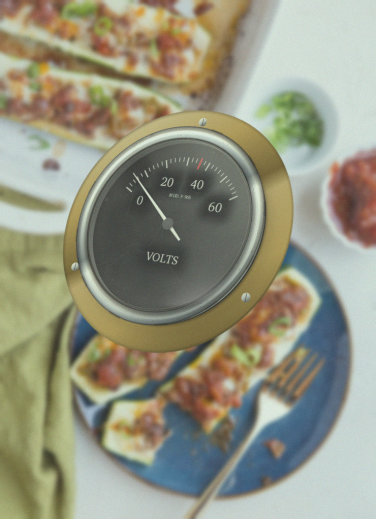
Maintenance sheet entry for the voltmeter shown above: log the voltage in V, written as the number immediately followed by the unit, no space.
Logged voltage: 6V
